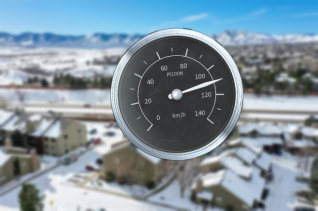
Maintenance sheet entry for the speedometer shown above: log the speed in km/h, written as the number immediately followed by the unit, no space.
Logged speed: 110km/h
